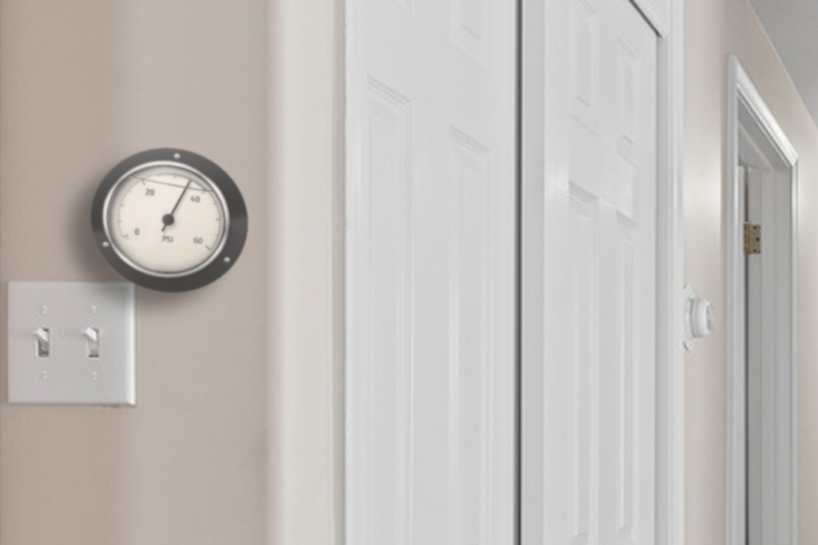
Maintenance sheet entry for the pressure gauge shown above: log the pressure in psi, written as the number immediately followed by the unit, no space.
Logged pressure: 35psi
